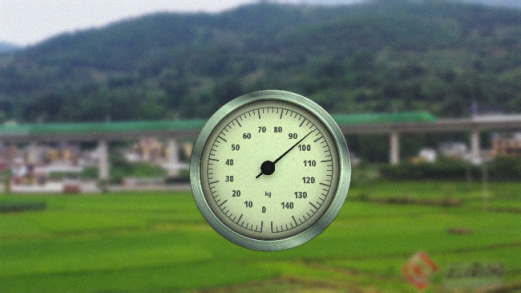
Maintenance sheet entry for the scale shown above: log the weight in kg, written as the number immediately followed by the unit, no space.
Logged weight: 96kg
